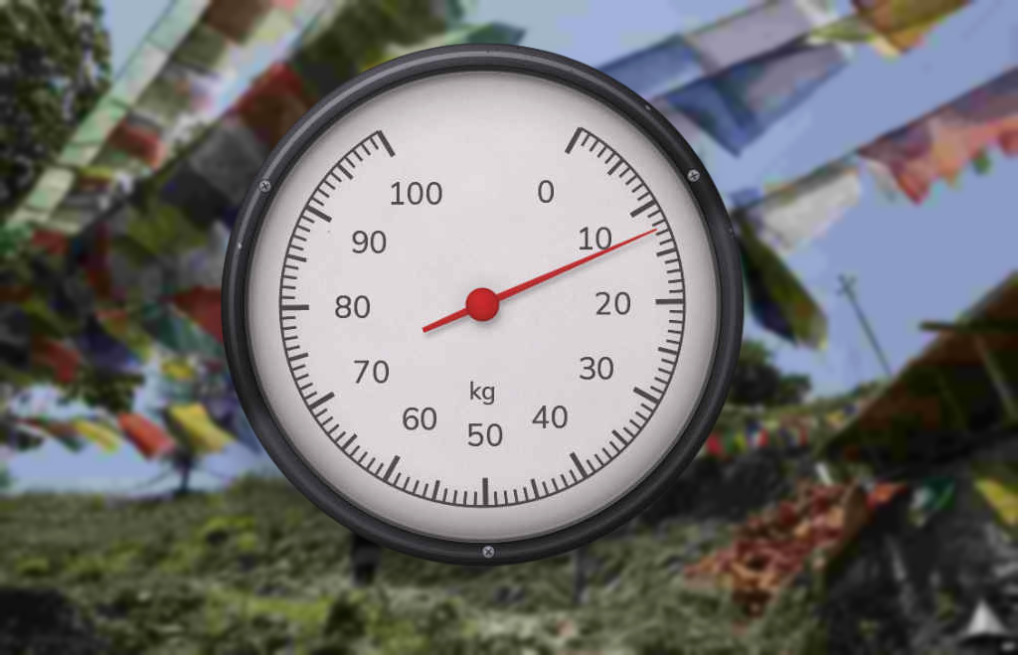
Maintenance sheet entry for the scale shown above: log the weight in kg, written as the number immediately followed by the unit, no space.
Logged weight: 12.5kg
